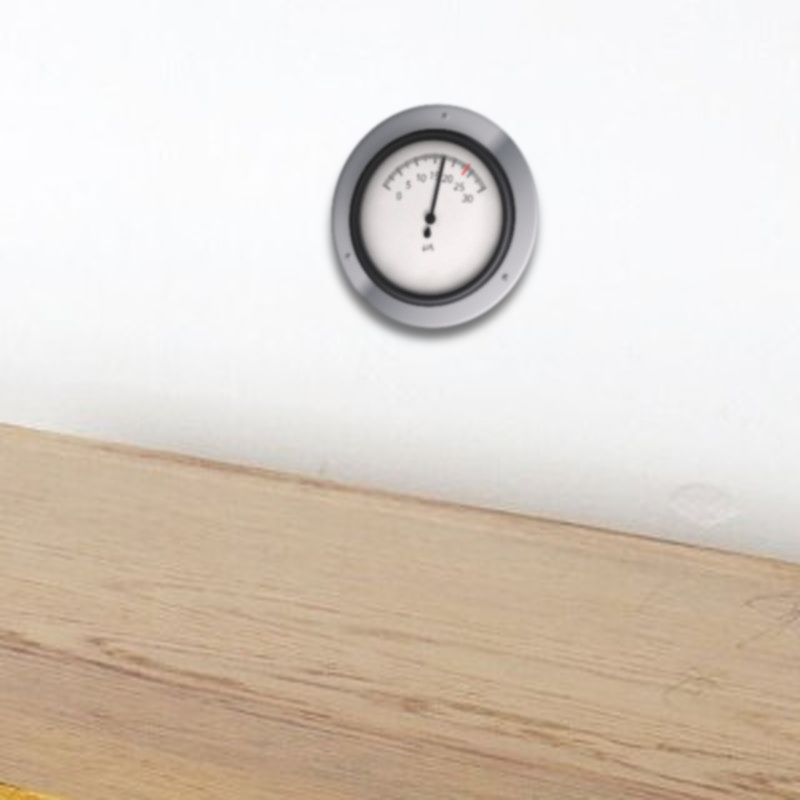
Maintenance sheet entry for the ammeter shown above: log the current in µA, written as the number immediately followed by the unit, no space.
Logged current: 17.5µA
